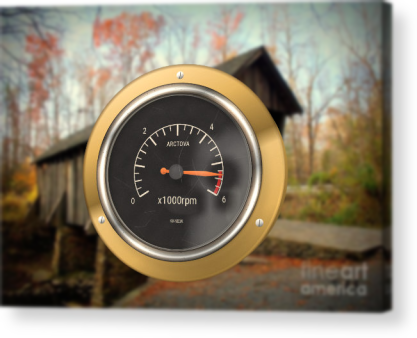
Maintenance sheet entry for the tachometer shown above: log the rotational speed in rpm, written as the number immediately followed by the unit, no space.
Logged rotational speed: 5375rpm
